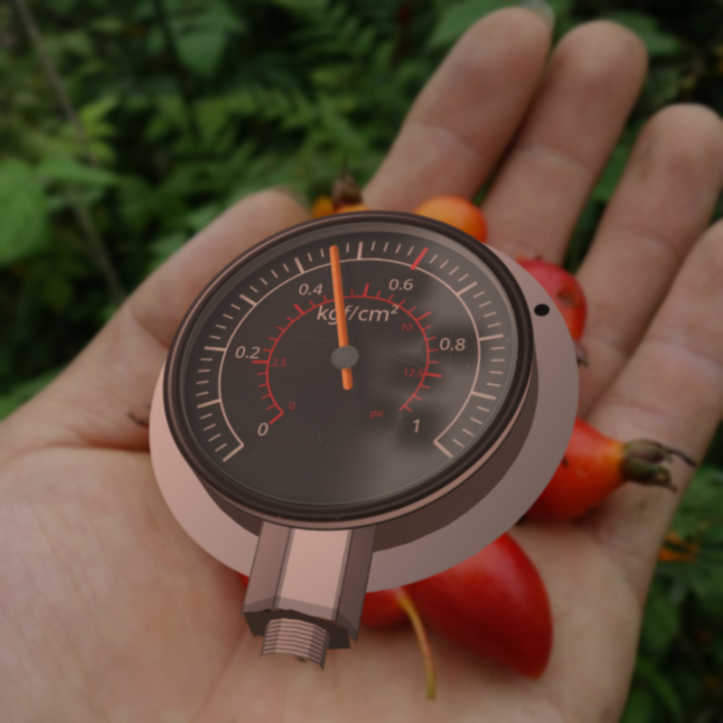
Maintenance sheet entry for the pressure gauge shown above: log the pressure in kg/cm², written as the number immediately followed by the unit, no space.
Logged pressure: 0.46kg/cm²
